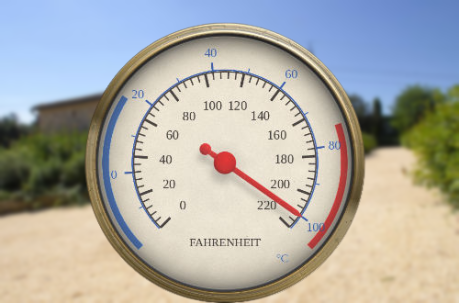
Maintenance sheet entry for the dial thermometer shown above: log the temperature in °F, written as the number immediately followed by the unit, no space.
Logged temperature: 212°F
